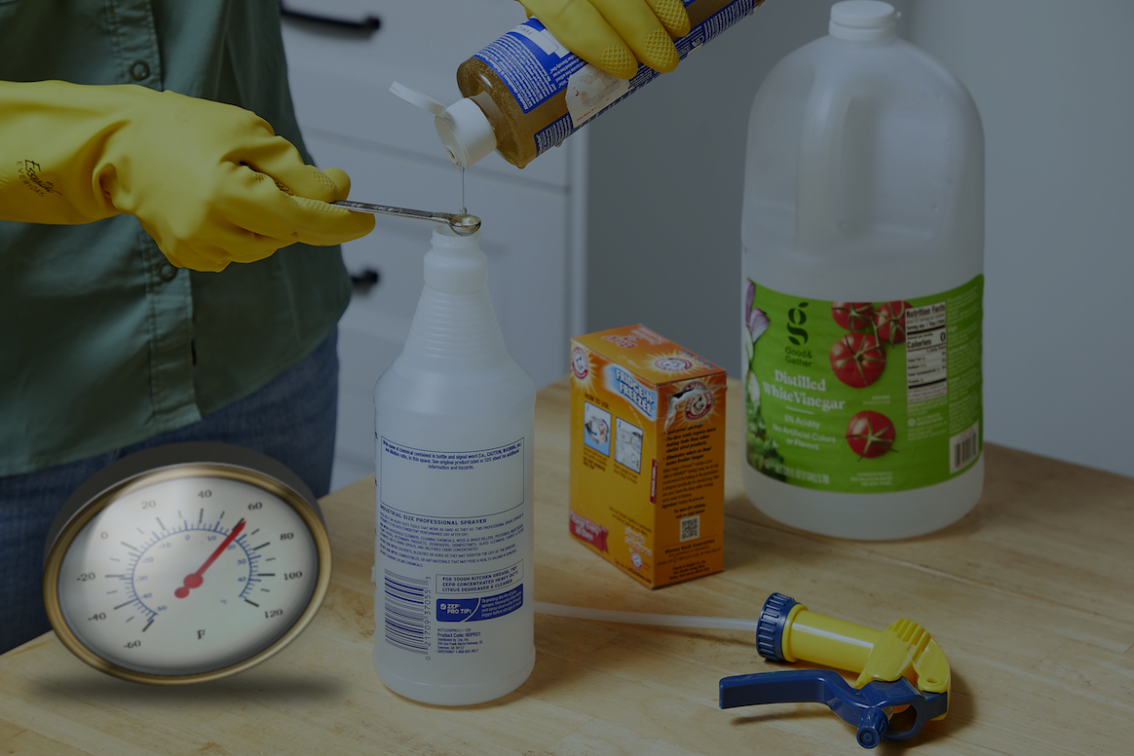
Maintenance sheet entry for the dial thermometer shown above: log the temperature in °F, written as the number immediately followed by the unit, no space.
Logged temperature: 60°F
